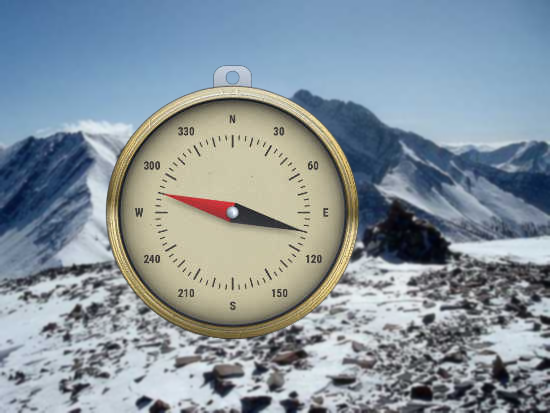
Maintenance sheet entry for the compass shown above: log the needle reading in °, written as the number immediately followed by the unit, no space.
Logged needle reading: 285°
